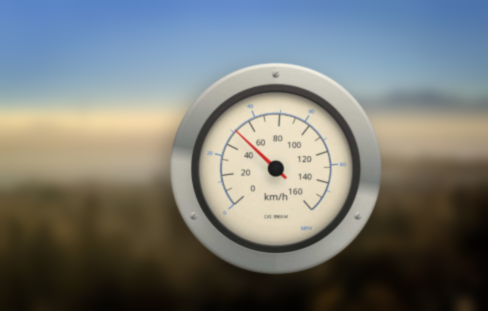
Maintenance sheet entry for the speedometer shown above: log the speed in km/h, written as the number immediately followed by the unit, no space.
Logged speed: 50km/h
